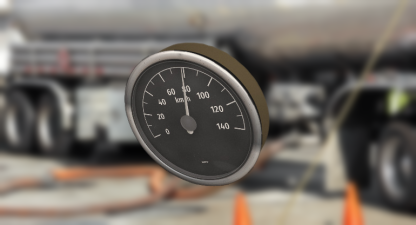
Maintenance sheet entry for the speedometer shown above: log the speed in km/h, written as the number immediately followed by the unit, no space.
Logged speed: 80km/h
